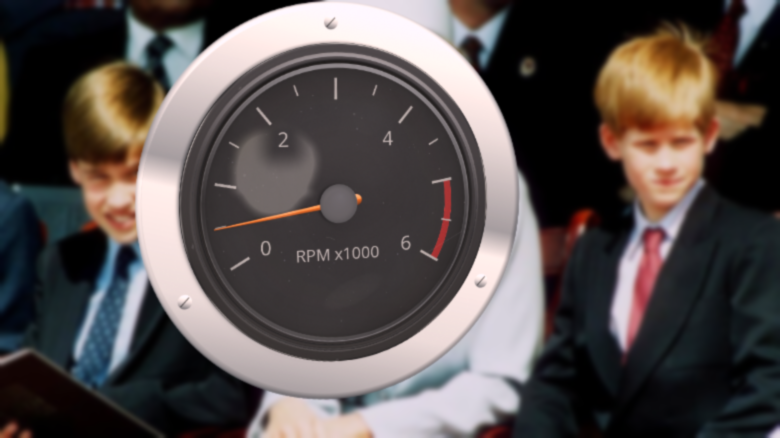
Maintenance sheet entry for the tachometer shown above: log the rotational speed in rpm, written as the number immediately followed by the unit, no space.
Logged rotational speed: 500rpm
